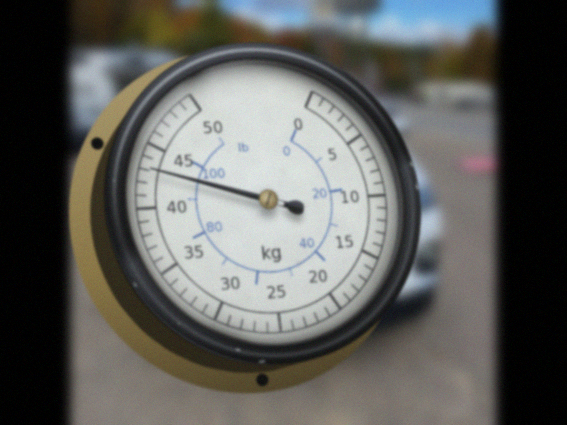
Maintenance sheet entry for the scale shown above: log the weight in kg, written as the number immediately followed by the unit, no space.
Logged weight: 43kg
